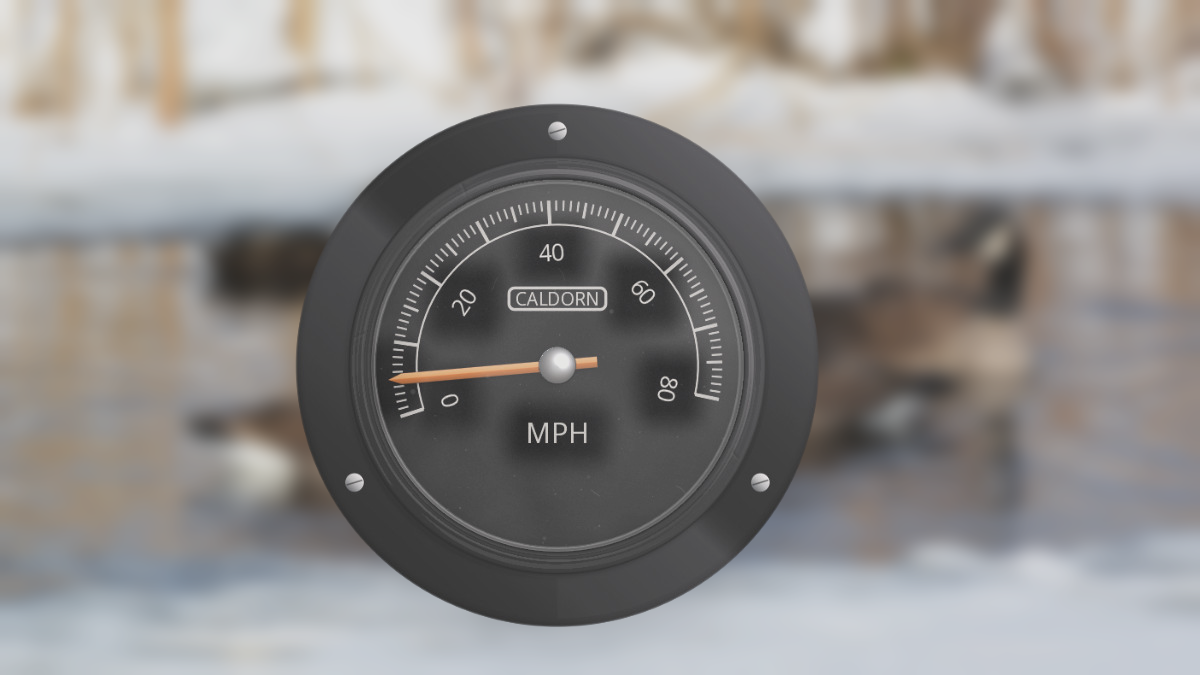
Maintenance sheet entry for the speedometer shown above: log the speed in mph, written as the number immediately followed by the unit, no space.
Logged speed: 5mph
